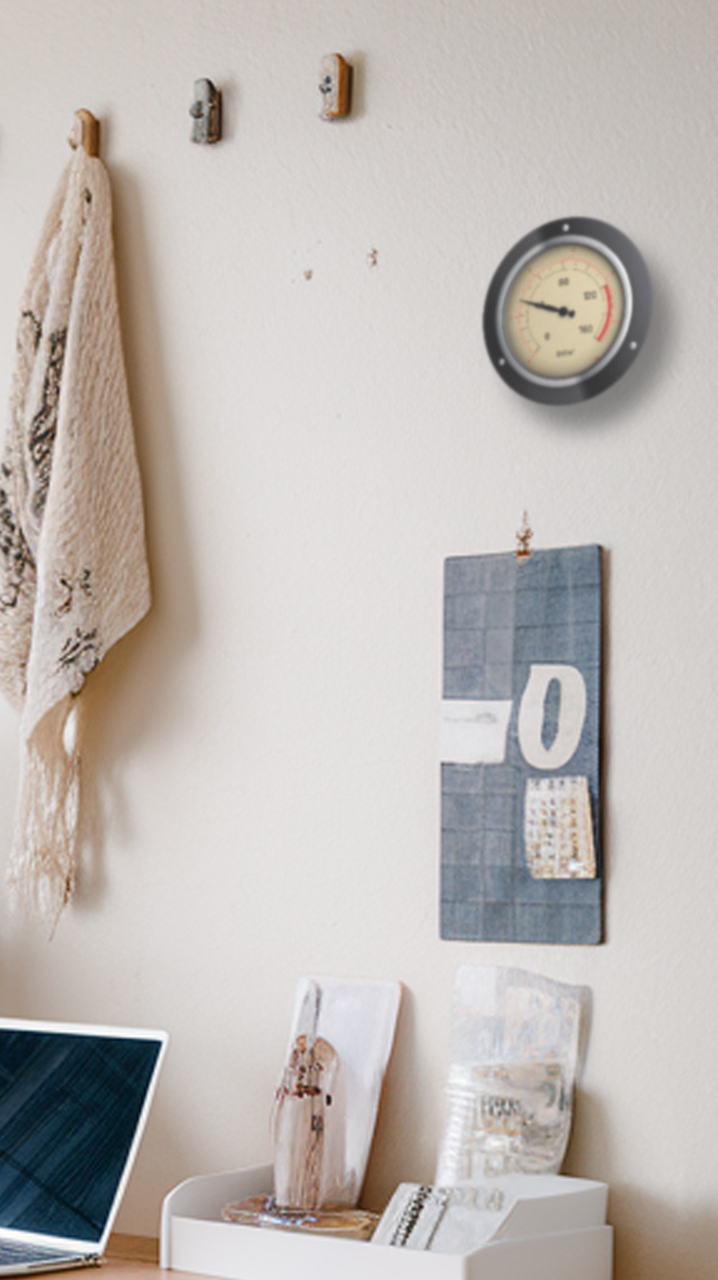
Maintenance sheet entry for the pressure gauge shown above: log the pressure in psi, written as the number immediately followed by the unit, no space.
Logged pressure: 40psi
